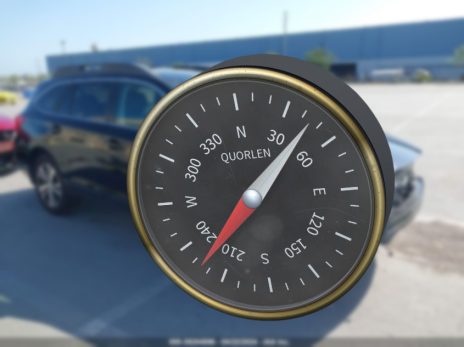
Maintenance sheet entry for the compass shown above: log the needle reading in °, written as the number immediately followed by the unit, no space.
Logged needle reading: 225°
